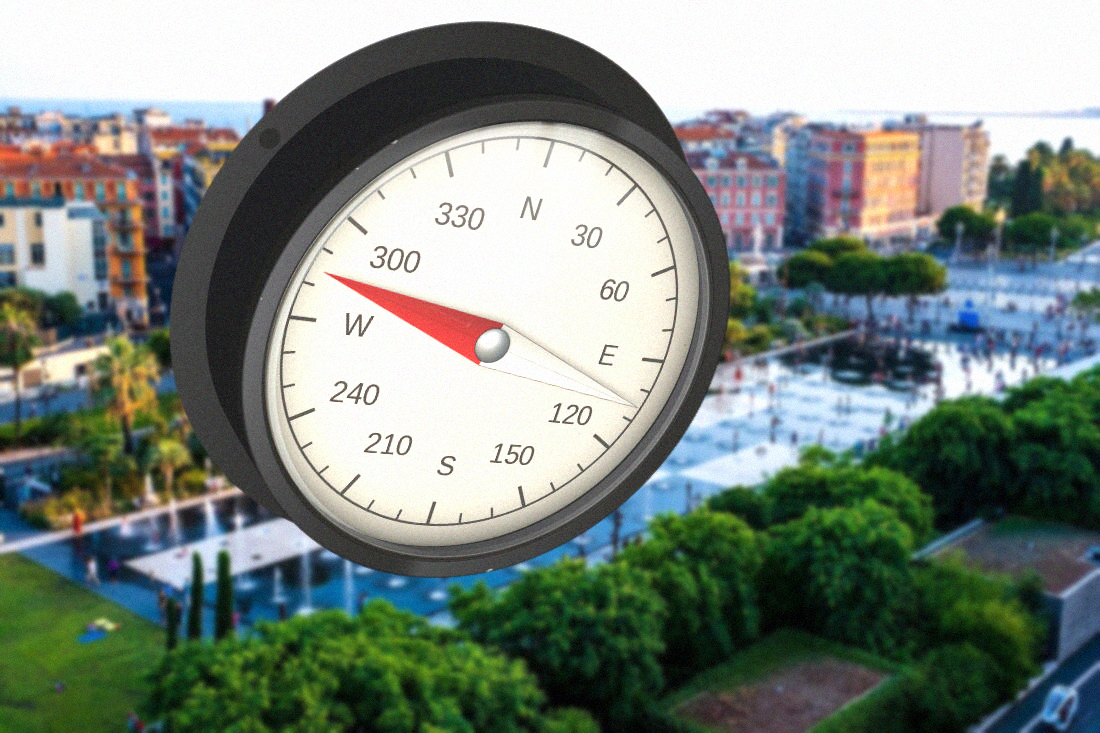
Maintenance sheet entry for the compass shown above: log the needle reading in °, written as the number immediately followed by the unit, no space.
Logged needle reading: 285°
